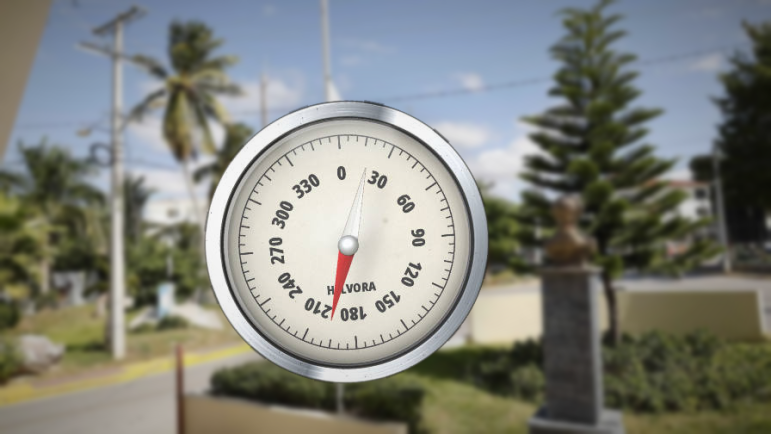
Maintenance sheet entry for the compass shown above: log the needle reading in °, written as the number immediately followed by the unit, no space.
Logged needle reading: 197.5°
